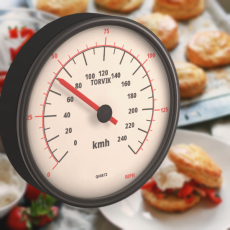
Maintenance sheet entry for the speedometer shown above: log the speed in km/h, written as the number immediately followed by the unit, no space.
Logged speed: 70km/h
